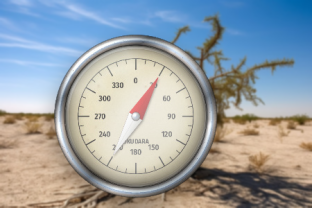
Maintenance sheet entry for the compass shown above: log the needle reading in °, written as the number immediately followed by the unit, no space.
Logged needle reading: 30°
